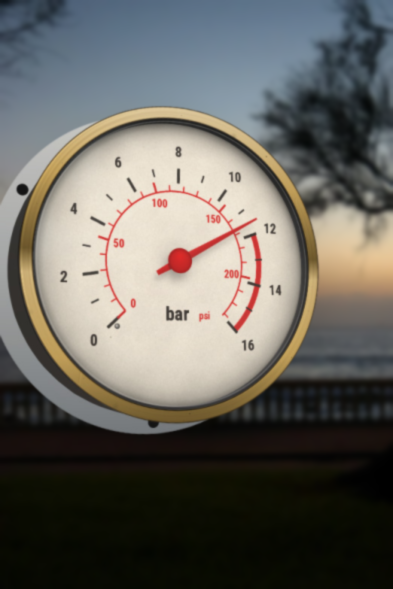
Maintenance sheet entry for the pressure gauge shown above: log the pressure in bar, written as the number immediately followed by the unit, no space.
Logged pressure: 11.5bar
